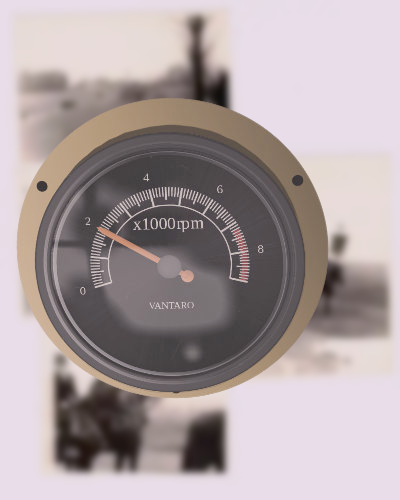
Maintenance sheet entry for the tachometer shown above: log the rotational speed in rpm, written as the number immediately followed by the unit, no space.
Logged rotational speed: 2000rpm
